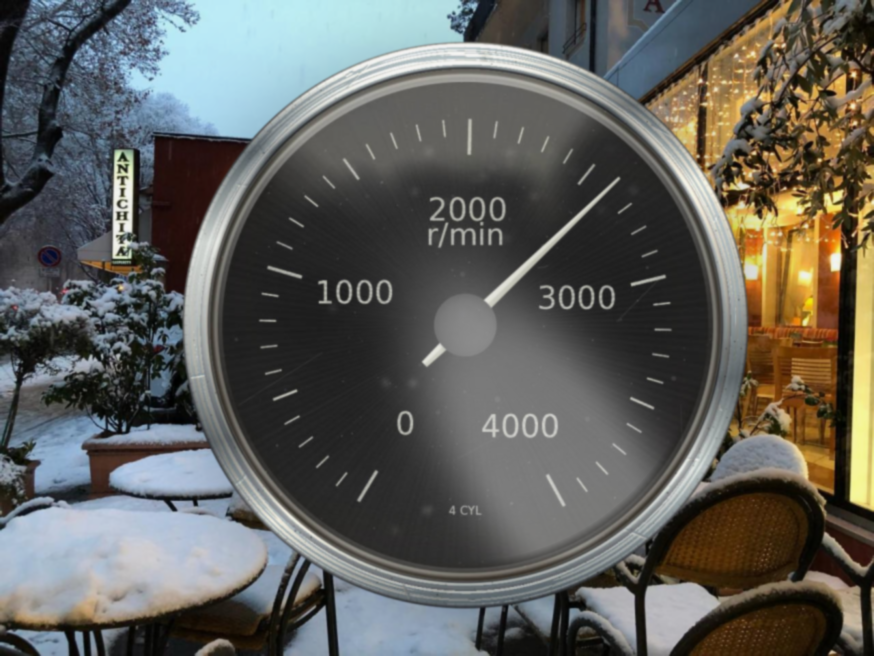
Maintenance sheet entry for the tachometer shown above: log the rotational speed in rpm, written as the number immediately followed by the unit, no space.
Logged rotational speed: 2600rpm
